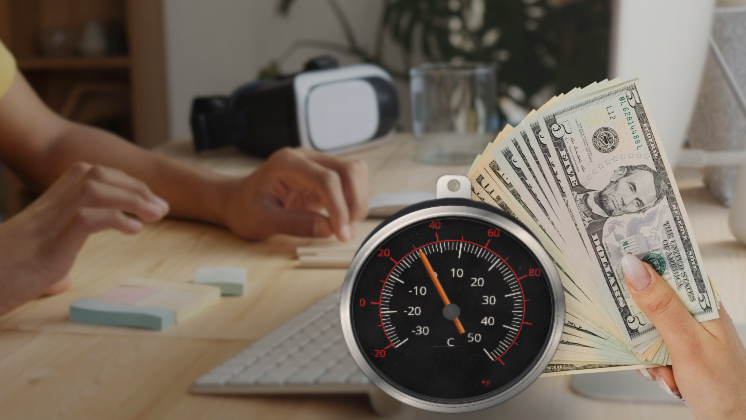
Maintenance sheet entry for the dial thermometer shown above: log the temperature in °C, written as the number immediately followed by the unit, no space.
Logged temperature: 0°C
